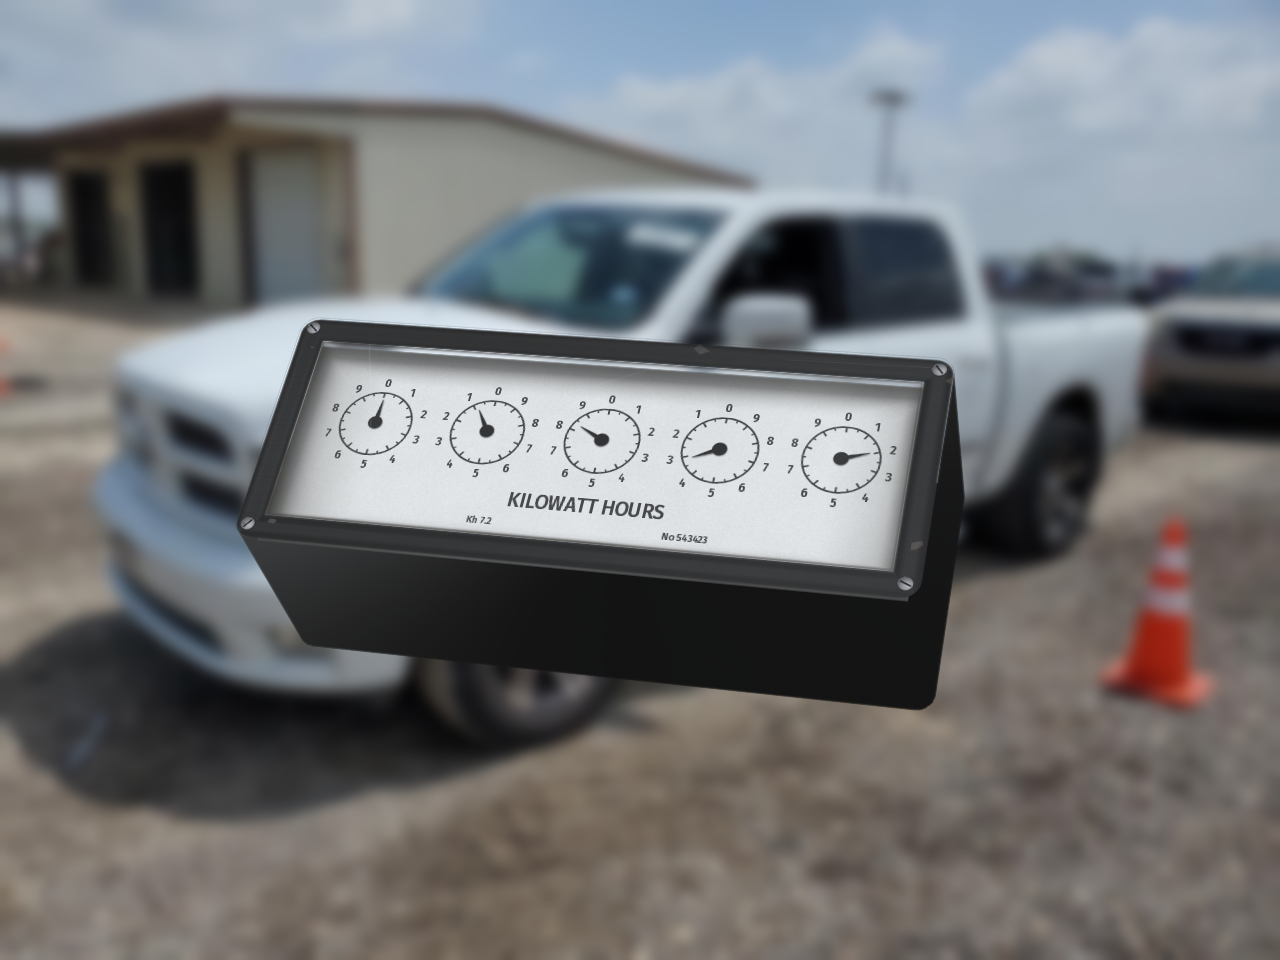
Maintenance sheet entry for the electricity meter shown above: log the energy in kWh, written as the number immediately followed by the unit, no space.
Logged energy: 832kWh
